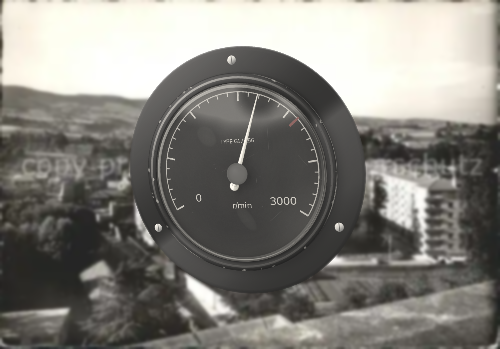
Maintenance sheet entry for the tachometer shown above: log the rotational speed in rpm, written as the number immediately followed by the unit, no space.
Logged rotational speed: 1700rpm
